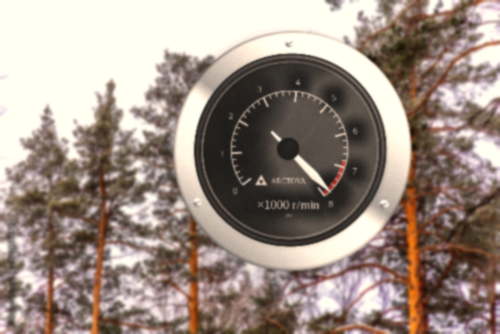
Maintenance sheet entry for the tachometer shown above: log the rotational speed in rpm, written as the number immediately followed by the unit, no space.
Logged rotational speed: 7800rpm
